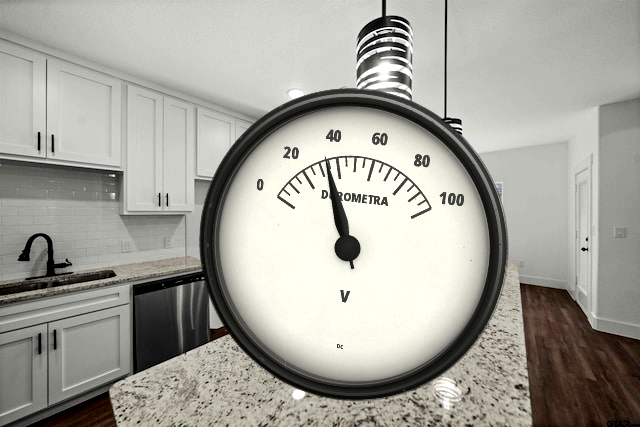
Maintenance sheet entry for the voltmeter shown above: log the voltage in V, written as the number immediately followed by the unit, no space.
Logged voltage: 35V
